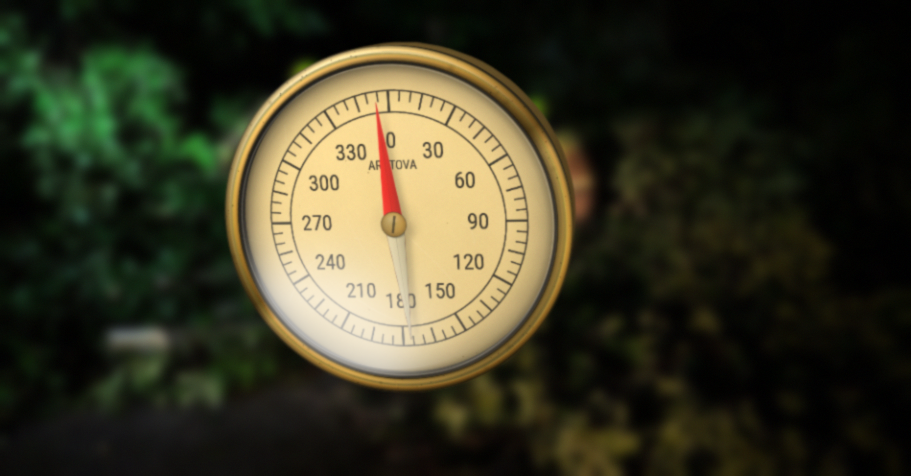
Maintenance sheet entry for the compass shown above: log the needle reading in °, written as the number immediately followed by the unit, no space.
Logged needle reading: 355°
